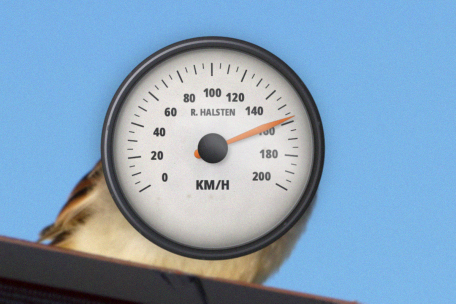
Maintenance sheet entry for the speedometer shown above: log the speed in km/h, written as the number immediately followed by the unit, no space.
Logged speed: 157.5km/h
